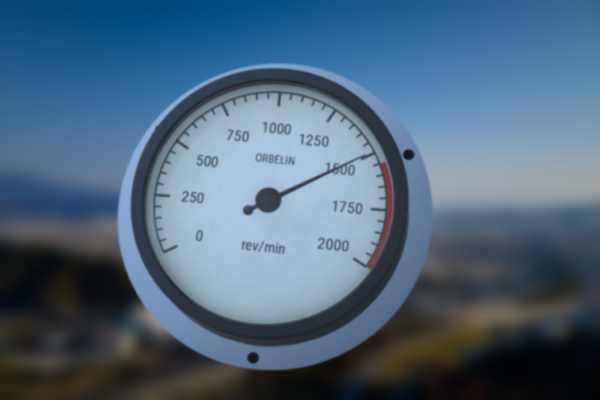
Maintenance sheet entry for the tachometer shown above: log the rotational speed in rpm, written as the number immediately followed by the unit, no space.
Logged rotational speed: 1500rpm
